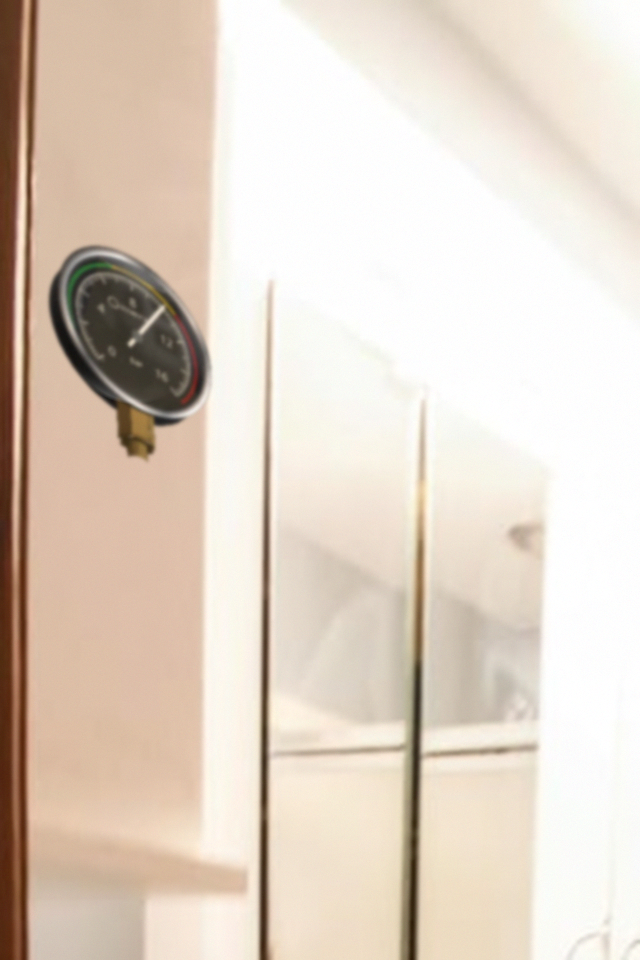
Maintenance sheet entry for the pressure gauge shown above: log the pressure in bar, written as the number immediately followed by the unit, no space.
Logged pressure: 10bar
